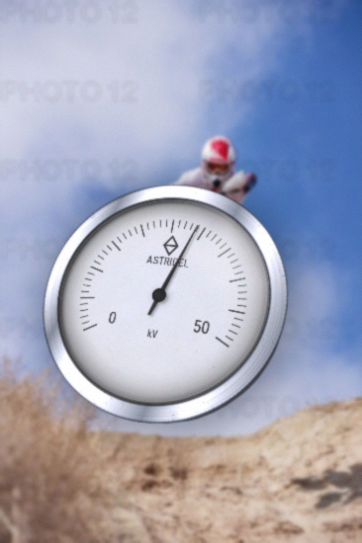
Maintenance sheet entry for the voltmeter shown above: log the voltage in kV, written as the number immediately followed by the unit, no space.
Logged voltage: 29kV
